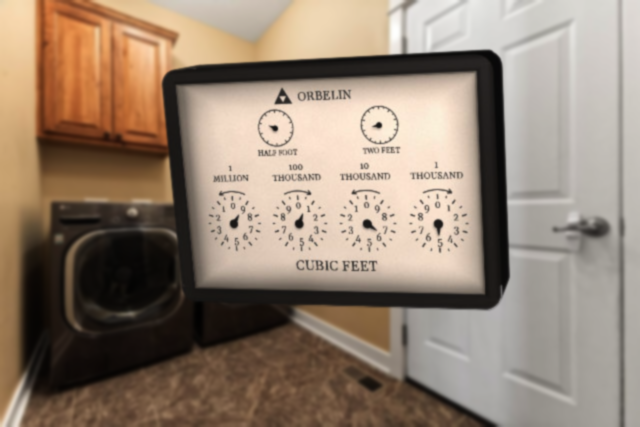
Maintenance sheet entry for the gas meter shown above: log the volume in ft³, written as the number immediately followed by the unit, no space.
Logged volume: 906500ft³
